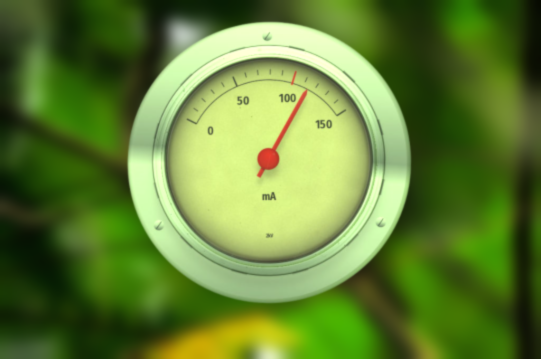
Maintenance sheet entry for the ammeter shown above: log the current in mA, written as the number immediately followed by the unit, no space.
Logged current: 115mA
